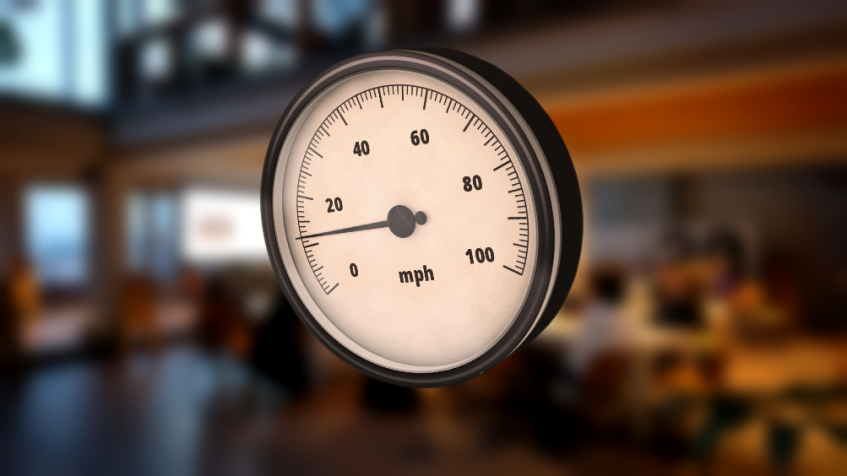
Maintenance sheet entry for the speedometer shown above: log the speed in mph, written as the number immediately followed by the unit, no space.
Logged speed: 12mph
